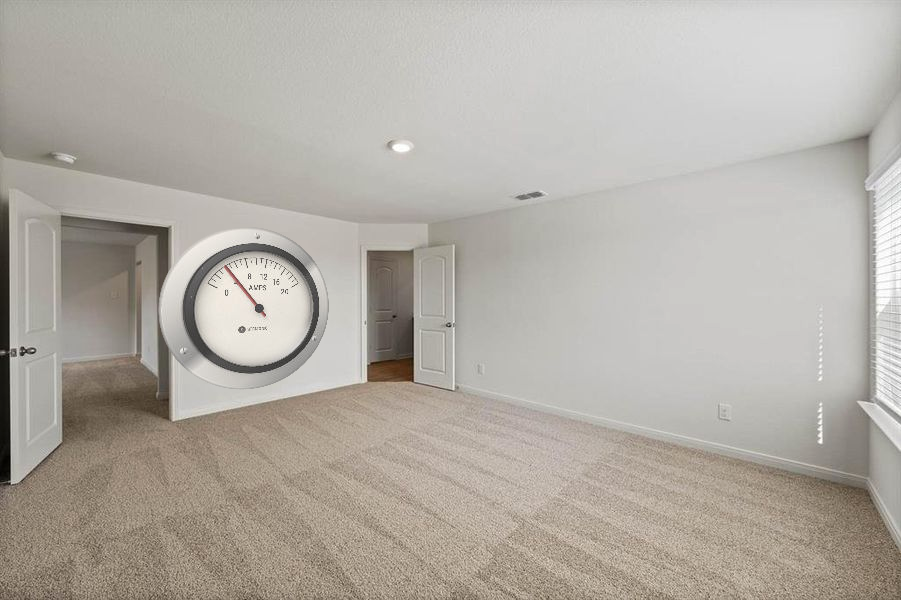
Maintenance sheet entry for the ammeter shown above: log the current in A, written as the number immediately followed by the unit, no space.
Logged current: 4A
